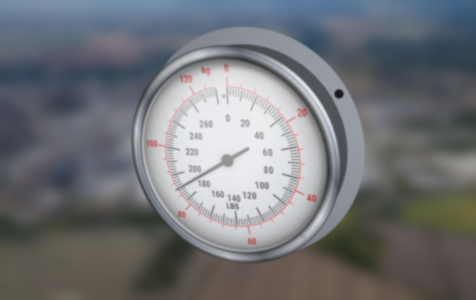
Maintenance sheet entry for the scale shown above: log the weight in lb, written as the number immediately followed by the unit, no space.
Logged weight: 190lb
